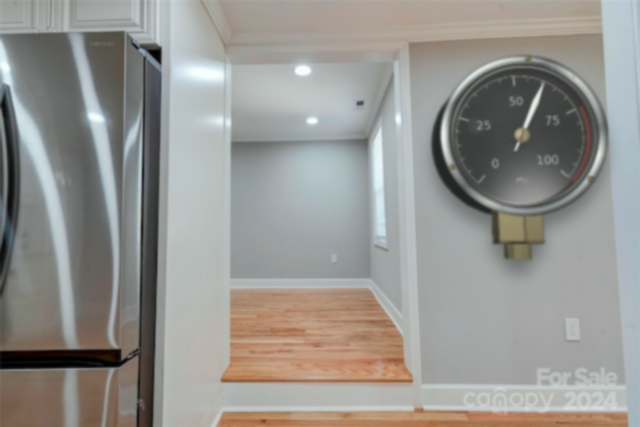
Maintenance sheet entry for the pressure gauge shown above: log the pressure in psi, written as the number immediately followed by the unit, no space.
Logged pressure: 60psi
